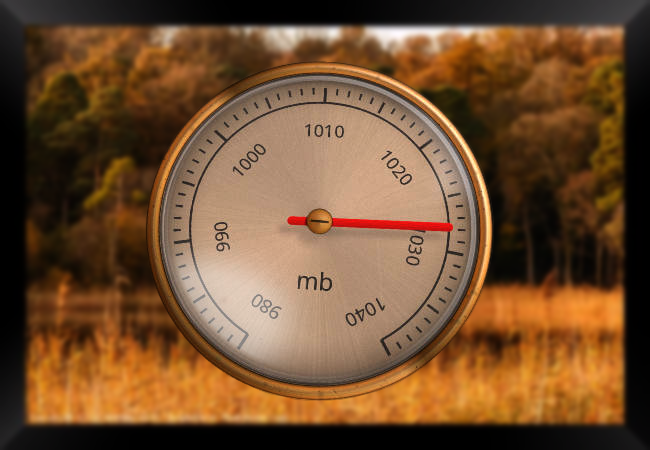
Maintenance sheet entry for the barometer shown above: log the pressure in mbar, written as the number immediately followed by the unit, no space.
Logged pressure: 1028mbar
